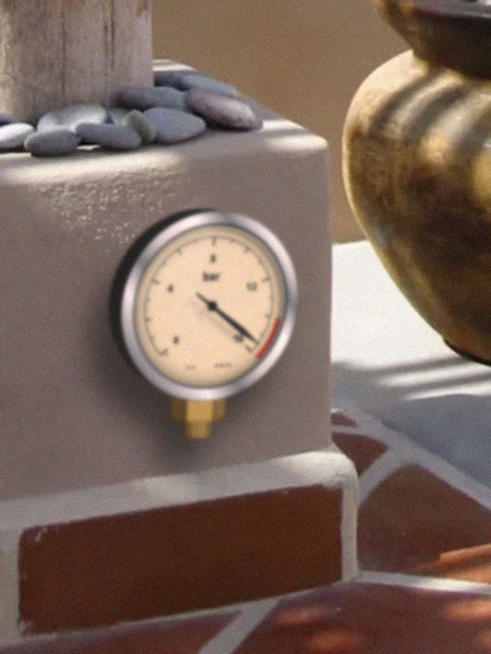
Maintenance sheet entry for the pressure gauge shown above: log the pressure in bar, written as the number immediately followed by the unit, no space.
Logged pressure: 15.5bar
